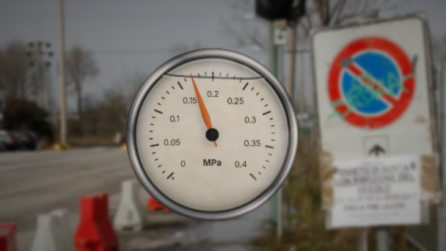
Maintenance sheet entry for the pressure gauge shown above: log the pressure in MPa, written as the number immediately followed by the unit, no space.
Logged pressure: 0.17MPa
